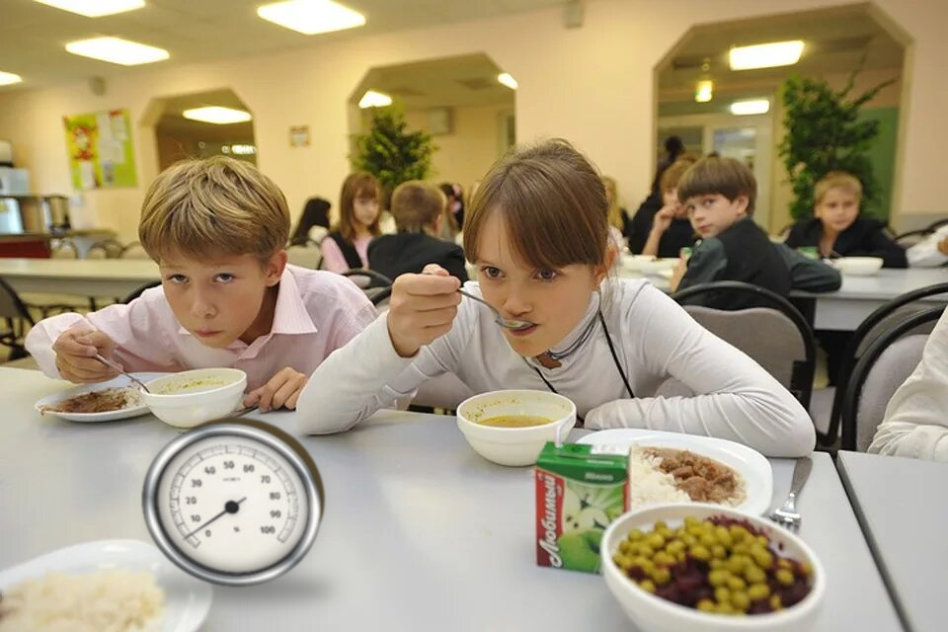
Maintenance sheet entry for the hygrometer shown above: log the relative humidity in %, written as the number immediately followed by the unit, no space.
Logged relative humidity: 5%
